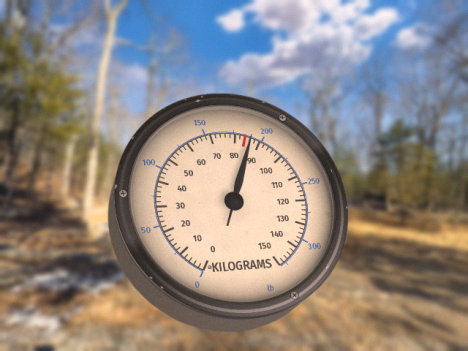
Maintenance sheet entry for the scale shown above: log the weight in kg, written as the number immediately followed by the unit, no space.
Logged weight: 86kg
